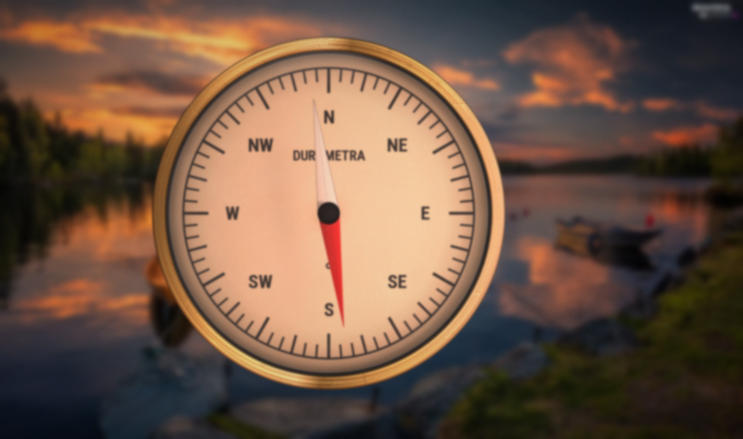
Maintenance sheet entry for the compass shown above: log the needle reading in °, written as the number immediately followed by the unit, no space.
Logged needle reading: 172.5°
